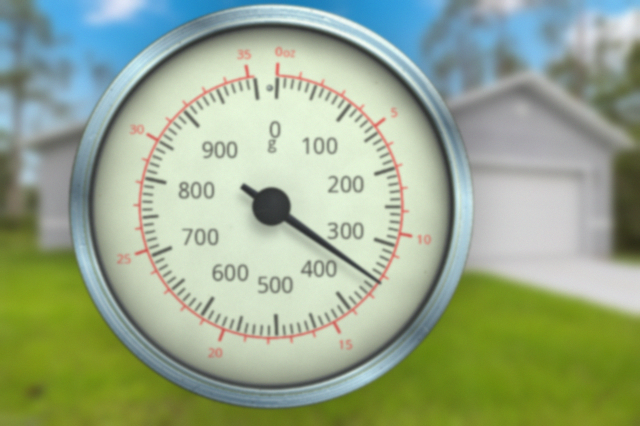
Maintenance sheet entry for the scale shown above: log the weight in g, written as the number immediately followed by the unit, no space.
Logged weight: 350g
